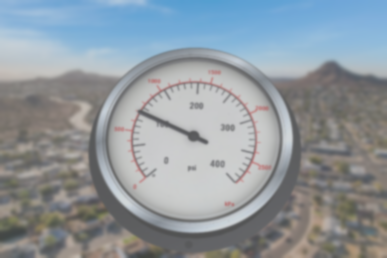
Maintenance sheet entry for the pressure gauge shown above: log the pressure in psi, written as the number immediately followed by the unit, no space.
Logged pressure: 100psi
